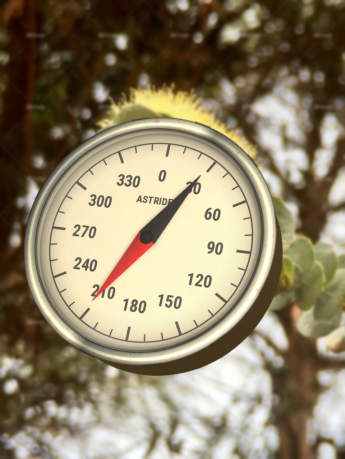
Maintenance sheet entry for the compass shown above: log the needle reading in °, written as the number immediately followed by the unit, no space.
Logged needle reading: 210°
